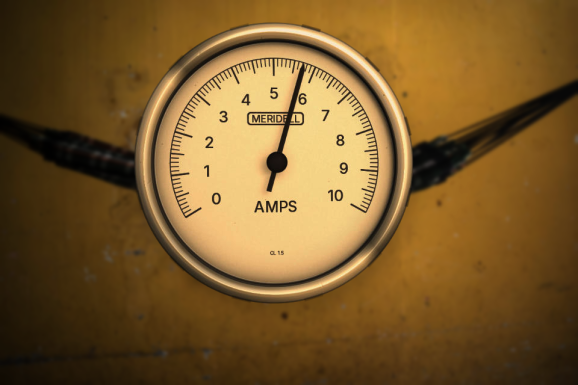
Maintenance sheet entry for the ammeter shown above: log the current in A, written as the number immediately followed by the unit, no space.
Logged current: 5.7A
